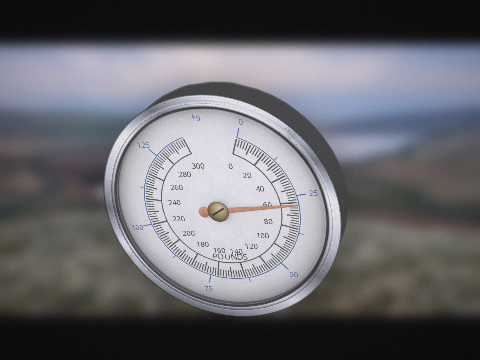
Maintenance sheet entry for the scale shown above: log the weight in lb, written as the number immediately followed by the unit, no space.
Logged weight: 60lb
